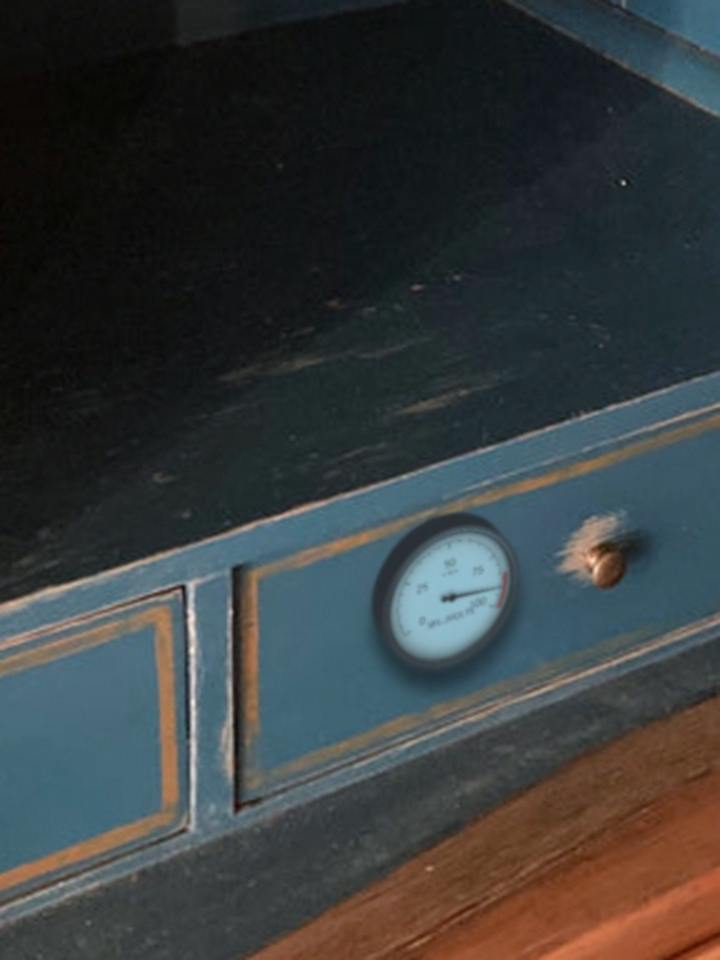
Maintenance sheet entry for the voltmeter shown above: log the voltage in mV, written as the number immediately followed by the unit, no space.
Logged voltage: 90mV
